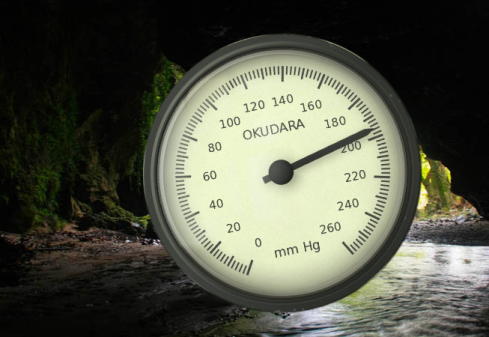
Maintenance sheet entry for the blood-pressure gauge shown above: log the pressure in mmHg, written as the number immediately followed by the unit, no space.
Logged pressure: 196mmHg
